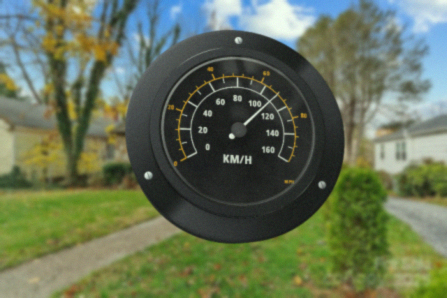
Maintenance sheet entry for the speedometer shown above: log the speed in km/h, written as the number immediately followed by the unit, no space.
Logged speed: 110km/h
